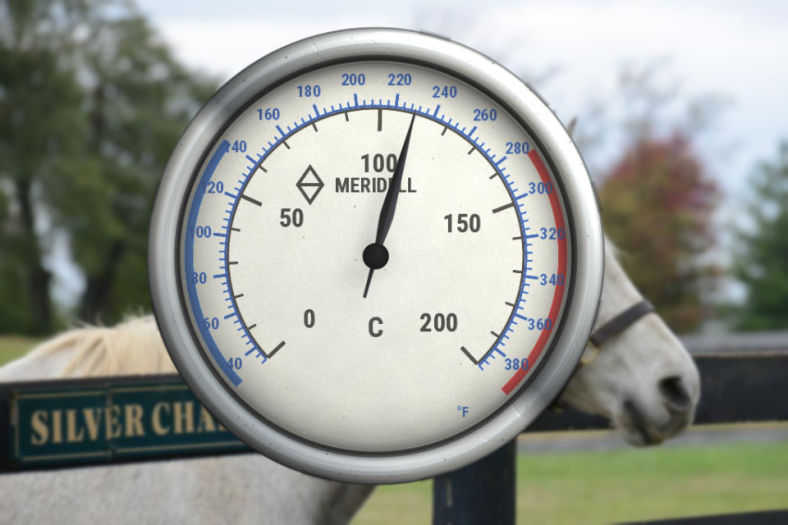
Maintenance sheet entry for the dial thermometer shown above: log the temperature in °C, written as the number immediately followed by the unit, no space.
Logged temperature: 110°C
